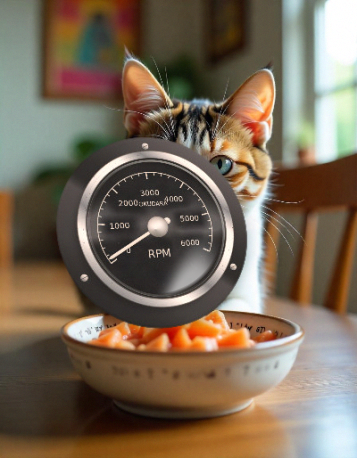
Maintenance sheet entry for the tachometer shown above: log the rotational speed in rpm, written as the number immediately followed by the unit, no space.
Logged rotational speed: 100rpm
